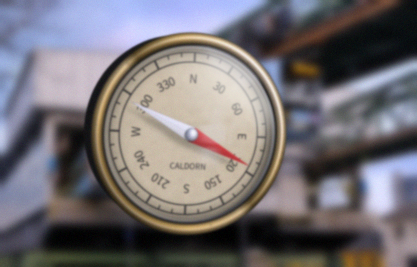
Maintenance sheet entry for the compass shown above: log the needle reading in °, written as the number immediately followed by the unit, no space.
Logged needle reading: 115°
